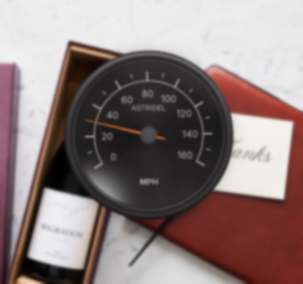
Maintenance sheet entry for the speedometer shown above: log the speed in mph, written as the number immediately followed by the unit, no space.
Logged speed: 30mph
